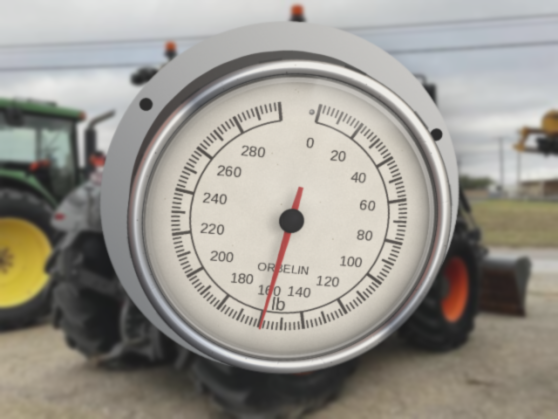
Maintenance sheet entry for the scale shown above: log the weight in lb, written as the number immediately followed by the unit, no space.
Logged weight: 160lb
